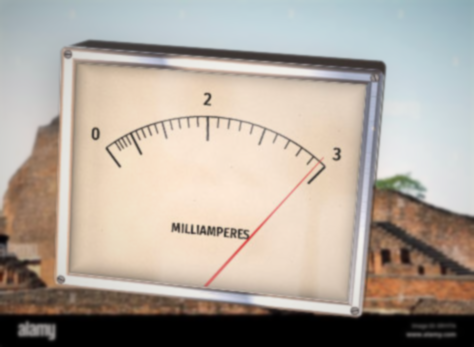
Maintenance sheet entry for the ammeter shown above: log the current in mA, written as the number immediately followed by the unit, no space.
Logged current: 2.95mA
